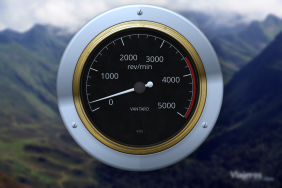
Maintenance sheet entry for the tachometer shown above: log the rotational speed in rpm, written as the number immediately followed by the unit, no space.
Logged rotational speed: 200rpm
